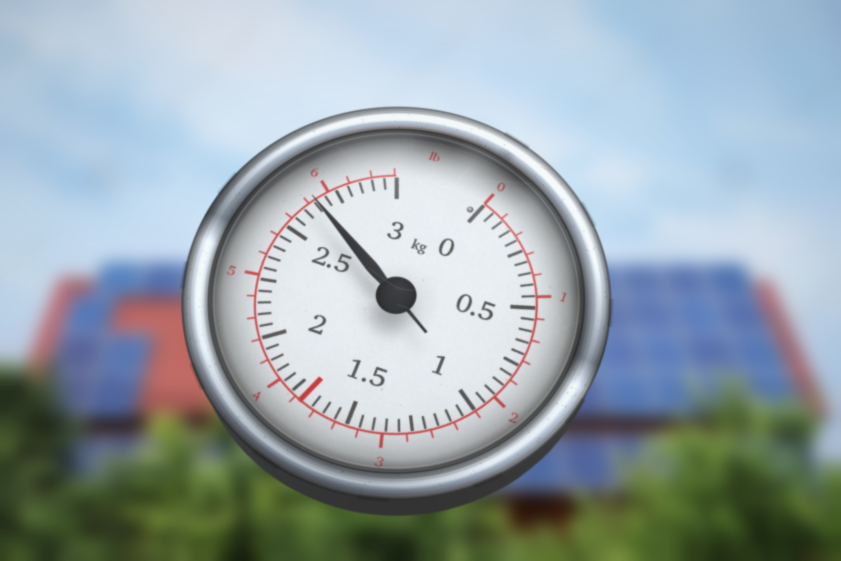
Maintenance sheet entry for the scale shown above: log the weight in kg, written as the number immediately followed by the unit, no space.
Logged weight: 2.65kg
